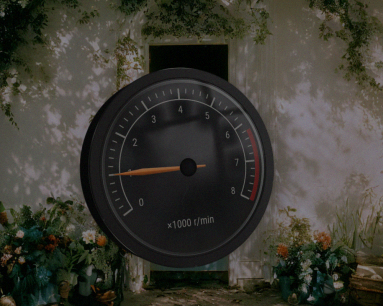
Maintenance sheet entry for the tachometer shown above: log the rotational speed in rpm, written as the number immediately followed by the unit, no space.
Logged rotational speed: 1000rpm
